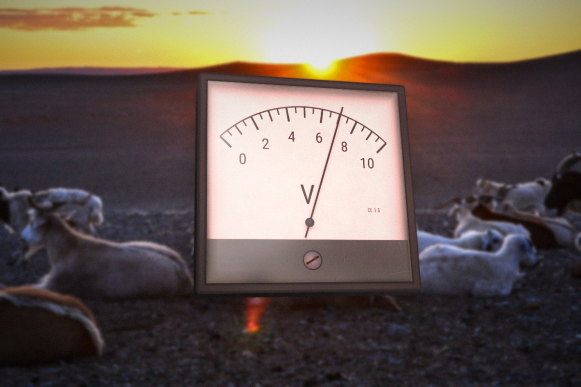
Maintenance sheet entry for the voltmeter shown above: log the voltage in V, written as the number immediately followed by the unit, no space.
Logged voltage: 7V
